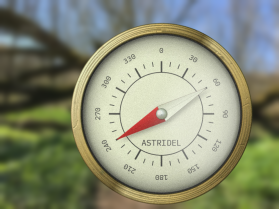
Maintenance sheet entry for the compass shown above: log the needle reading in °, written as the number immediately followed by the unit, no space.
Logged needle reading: 240°
